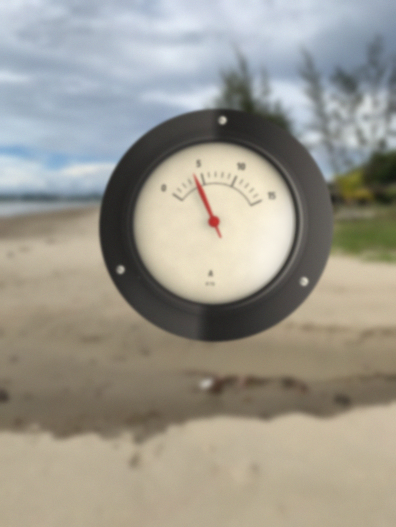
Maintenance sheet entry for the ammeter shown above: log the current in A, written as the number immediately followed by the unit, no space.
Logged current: 4A
